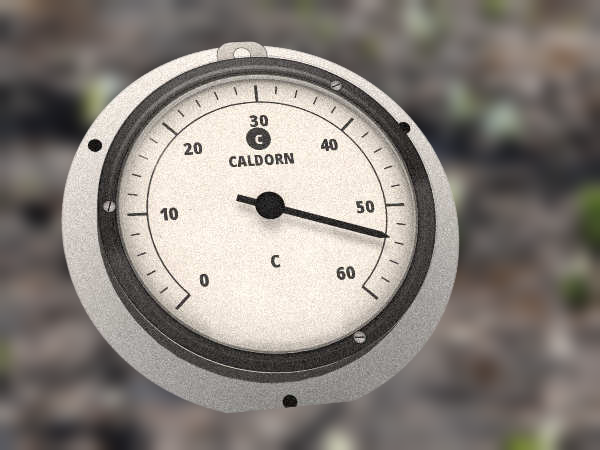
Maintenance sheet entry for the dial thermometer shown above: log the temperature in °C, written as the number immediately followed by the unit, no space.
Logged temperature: 54°C
